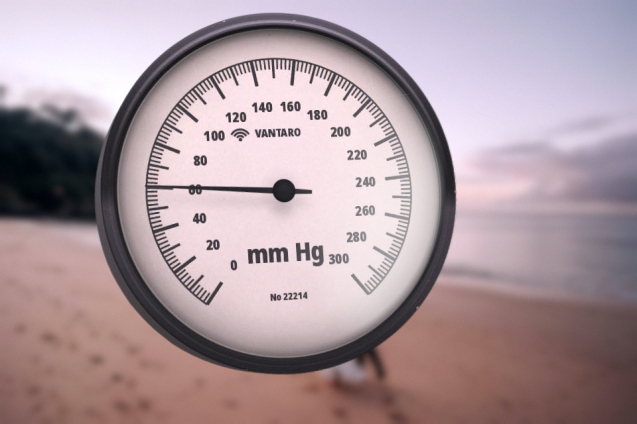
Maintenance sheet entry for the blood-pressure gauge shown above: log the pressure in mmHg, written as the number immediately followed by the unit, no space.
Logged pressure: 60mmHg
